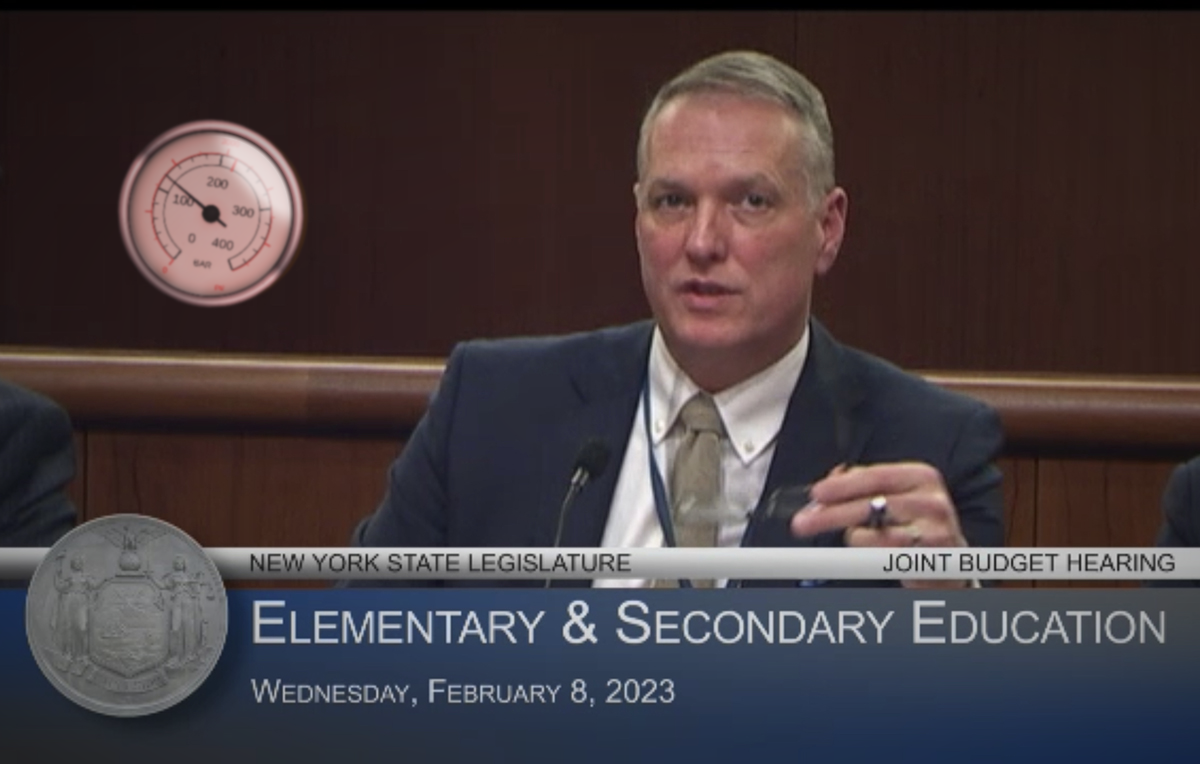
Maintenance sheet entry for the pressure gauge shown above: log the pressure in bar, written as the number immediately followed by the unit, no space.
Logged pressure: 120bar
